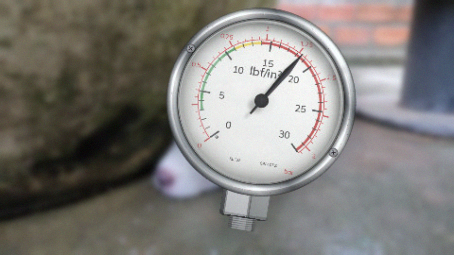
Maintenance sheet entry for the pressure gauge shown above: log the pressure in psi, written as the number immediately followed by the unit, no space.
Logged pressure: 18.5psi
